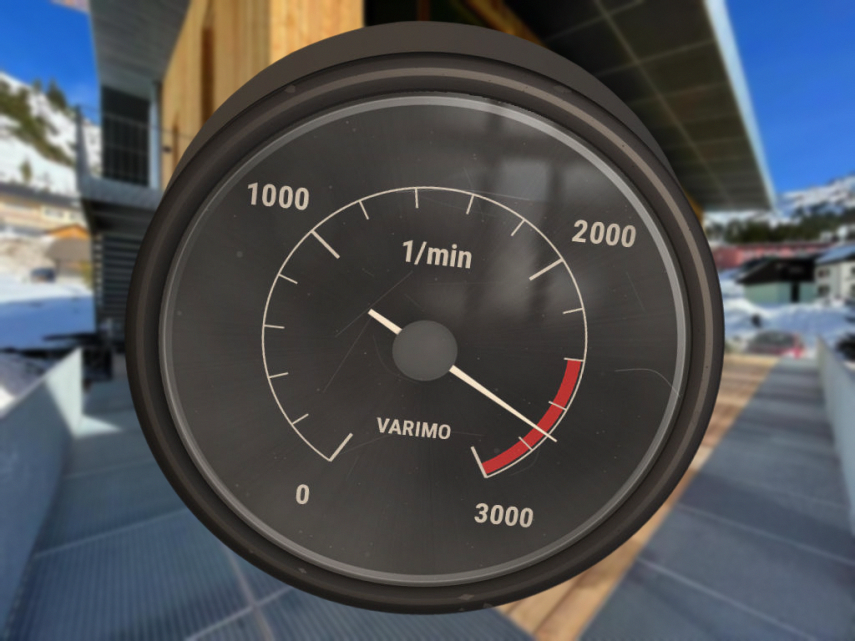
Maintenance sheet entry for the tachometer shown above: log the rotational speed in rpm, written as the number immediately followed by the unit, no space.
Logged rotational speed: 2700rpm
